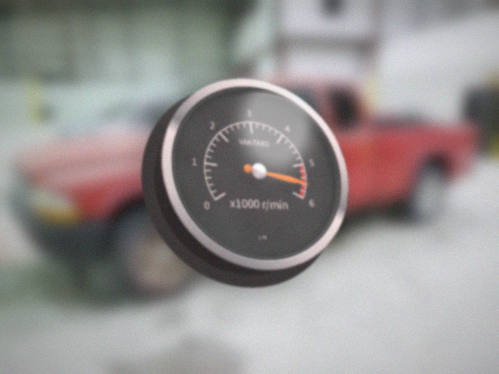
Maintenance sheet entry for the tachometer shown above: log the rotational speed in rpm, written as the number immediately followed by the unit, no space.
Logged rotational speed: 5600rpm
